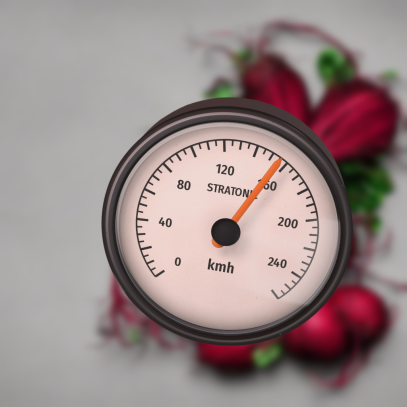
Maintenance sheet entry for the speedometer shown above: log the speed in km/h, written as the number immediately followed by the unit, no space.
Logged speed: 155km/h
